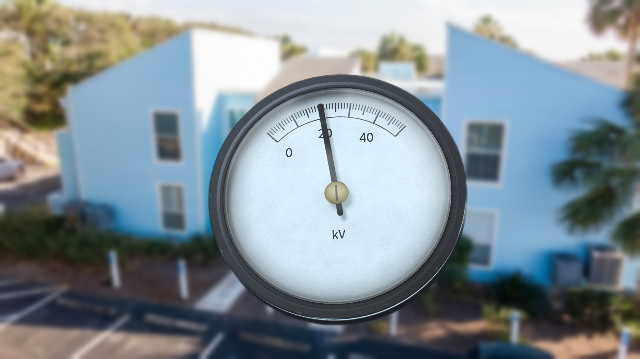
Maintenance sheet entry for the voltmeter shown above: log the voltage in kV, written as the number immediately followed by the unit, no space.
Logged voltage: 20kV
